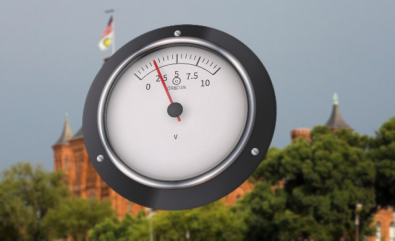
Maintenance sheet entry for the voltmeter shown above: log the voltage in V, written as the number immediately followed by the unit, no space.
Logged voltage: 2.5V
